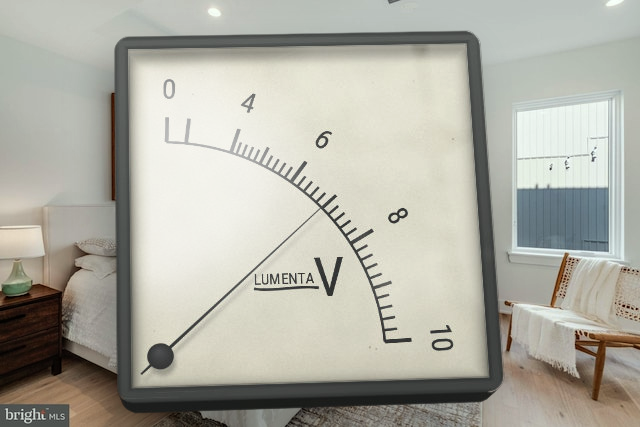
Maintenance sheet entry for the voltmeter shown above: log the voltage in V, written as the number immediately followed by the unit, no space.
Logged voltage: 7V
